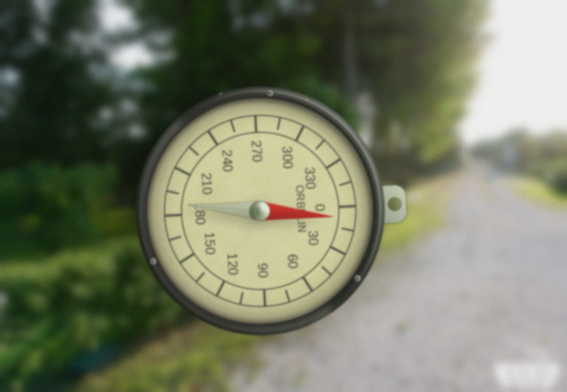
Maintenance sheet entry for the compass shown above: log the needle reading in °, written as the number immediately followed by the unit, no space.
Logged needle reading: 7.5°
